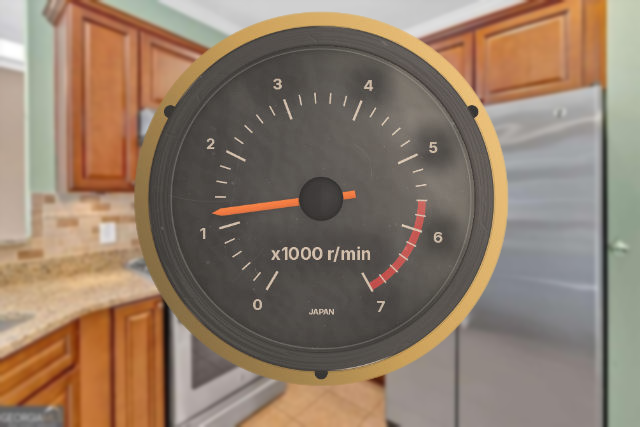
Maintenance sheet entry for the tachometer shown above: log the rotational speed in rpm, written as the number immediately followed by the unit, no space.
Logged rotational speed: 1200rpm
